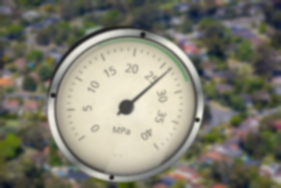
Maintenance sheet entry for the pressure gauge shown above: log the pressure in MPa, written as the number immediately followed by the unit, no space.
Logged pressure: 26MPa
